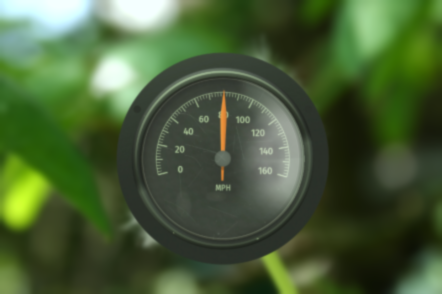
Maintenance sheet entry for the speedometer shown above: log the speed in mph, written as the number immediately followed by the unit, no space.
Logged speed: 80mph
